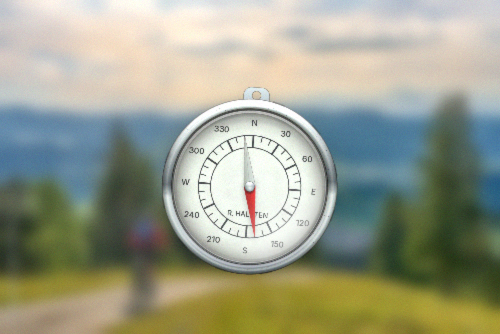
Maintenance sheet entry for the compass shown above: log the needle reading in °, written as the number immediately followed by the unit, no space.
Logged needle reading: 170°
